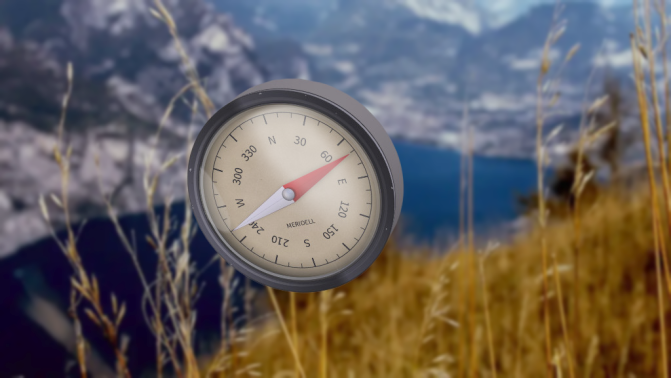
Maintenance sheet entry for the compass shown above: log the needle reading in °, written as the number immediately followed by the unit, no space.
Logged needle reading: 70°
